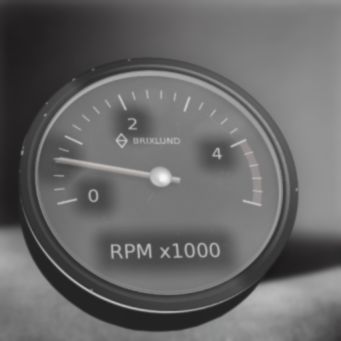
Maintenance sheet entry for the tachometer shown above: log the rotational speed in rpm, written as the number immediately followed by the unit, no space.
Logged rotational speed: 600rpm
